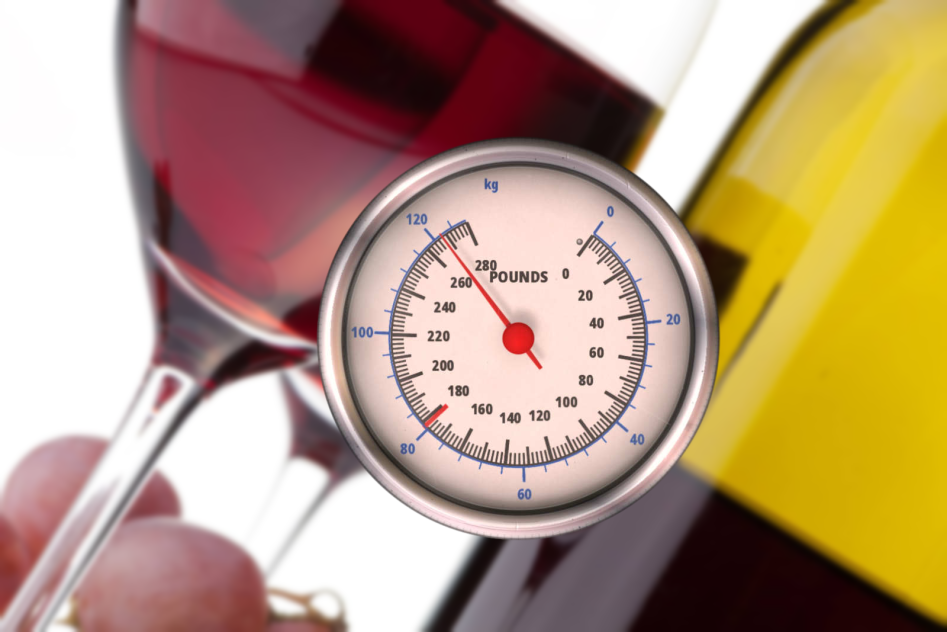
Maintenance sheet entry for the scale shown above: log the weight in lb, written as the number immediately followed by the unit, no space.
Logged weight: 268lb
